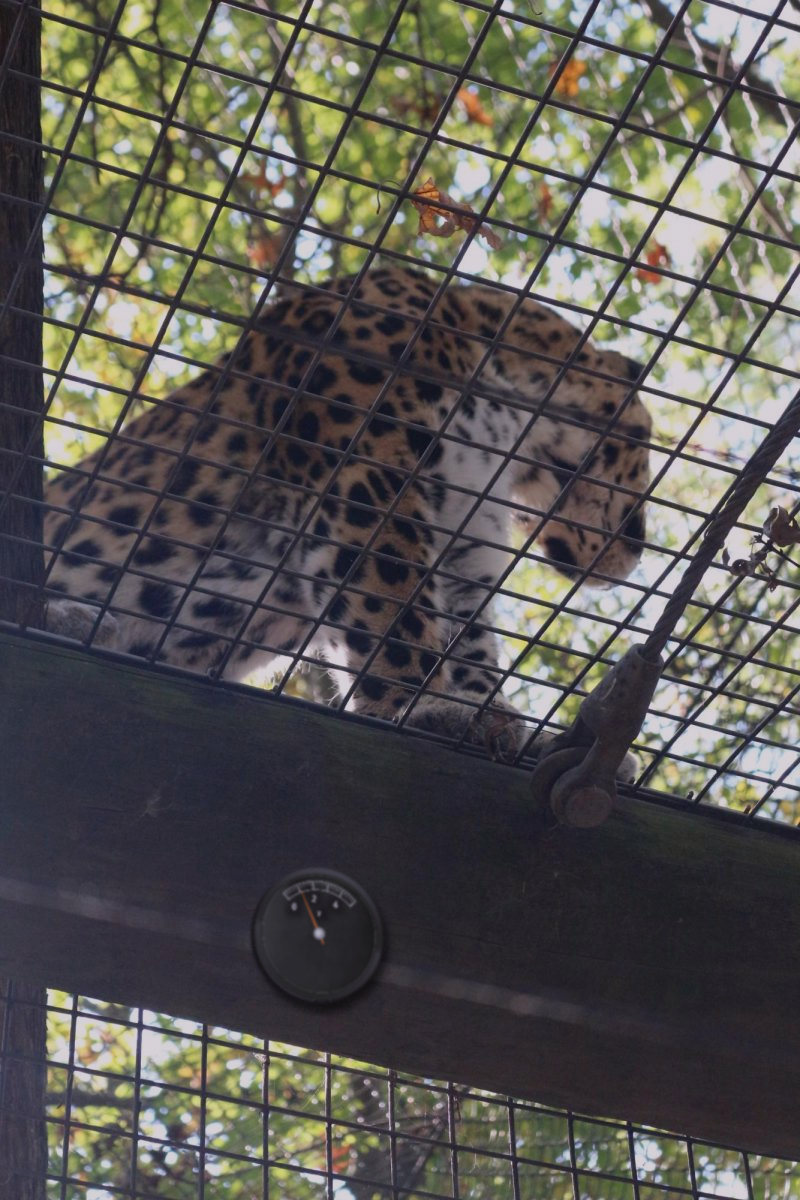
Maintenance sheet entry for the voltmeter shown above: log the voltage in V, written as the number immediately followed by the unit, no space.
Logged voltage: 1V
